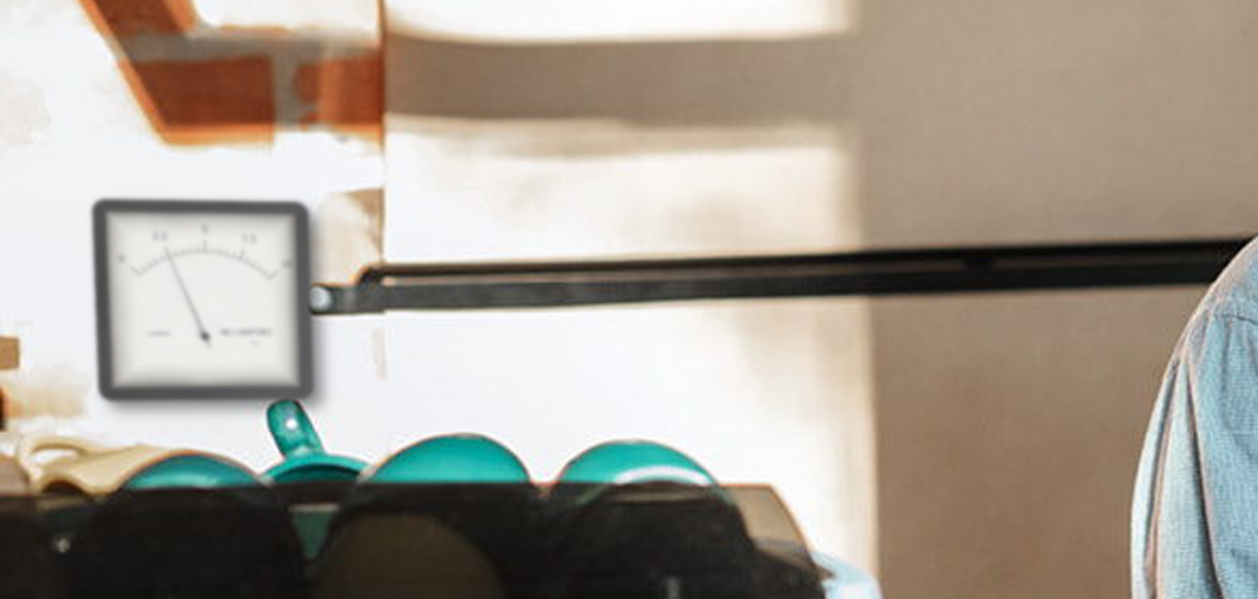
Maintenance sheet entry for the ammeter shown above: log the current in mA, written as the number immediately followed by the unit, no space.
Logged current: 2.5mA
